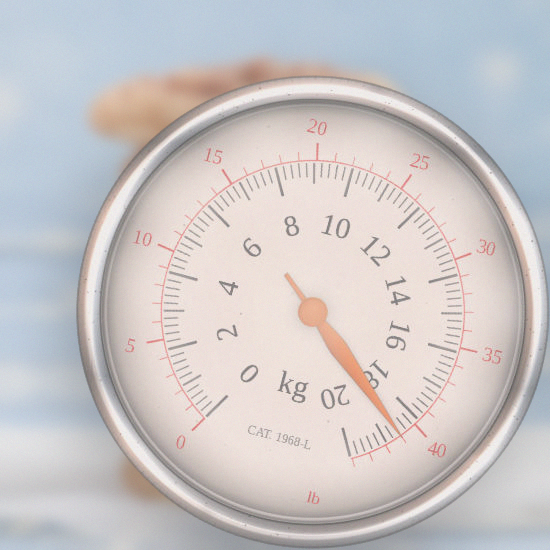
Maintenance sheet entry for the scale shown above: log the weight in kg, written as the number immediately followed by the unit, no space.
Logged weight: 18.6kg
